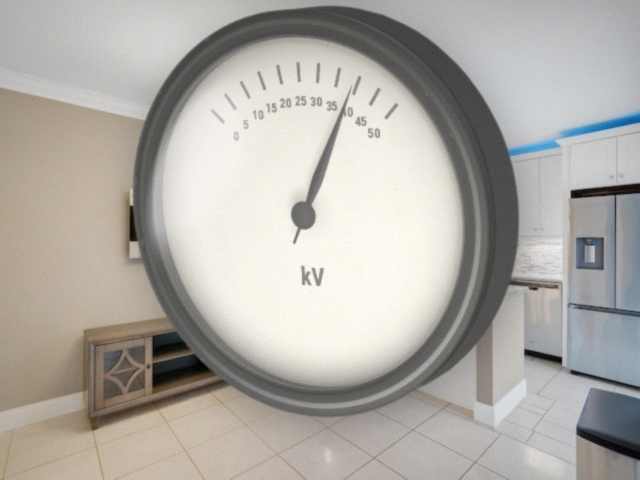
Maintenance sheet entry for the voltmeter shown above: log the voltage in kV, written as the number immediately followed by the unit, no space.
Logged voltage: 40kV
